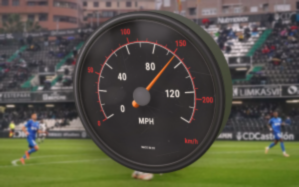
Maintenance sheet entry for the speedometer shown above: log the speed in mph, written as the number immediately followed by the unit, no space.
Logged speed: 95mph
